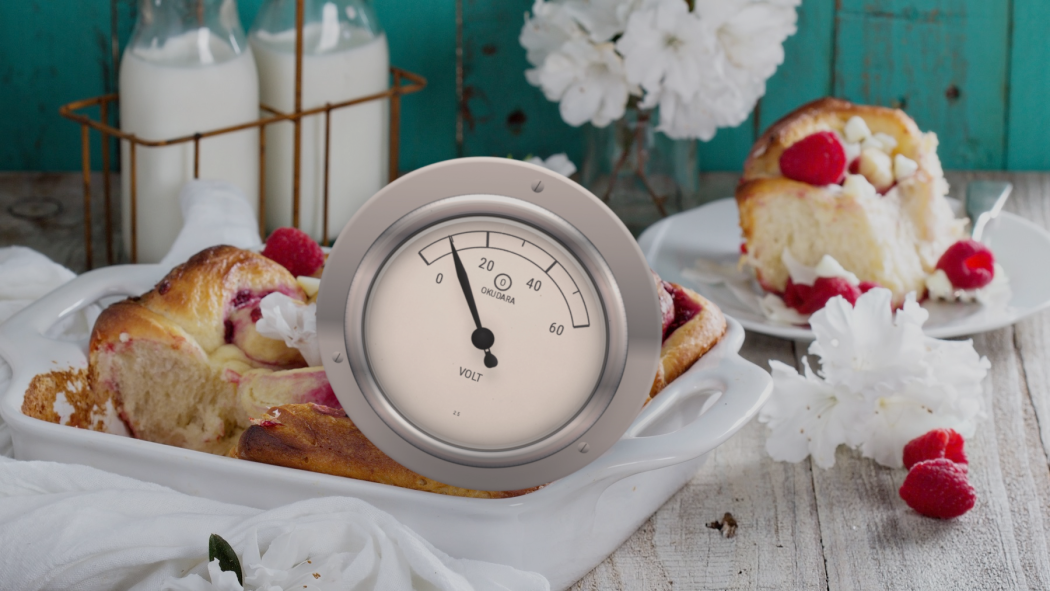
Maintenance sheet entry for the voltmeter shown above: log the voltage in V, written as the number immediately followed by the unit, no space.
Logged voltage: 10V
